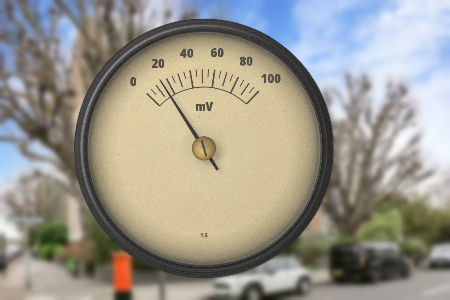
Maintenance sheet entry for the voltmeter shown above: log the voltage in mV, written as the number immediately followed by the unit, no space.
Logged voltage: 15mV
